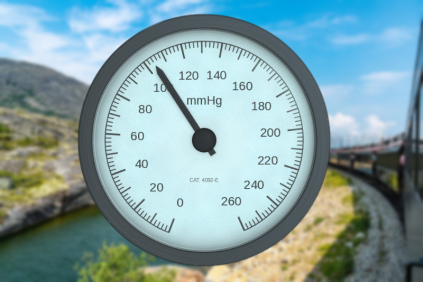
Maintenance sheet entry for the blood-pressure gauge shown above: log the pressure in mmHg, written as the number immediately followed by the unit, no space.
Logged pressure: 104mmHg
